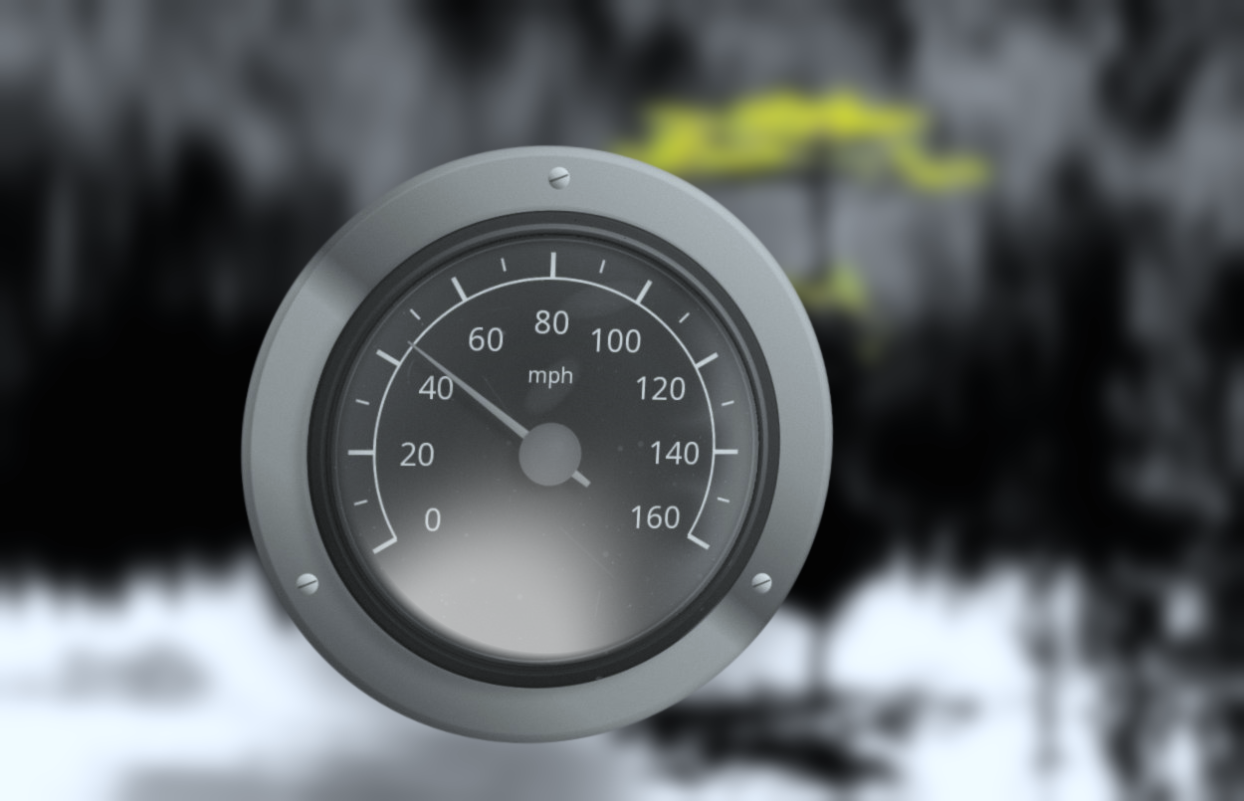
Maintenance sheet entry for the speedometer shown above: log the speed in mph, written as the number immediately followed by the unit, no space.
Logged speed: 45mph
